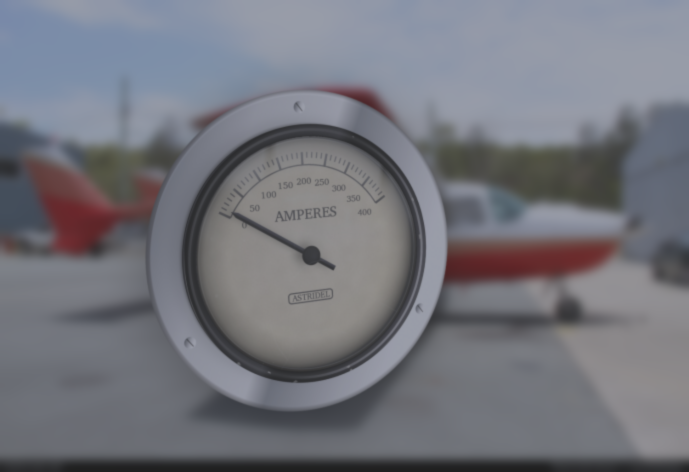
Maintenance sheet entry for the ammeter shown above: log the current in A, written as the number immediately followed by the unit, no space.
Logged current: 10A
